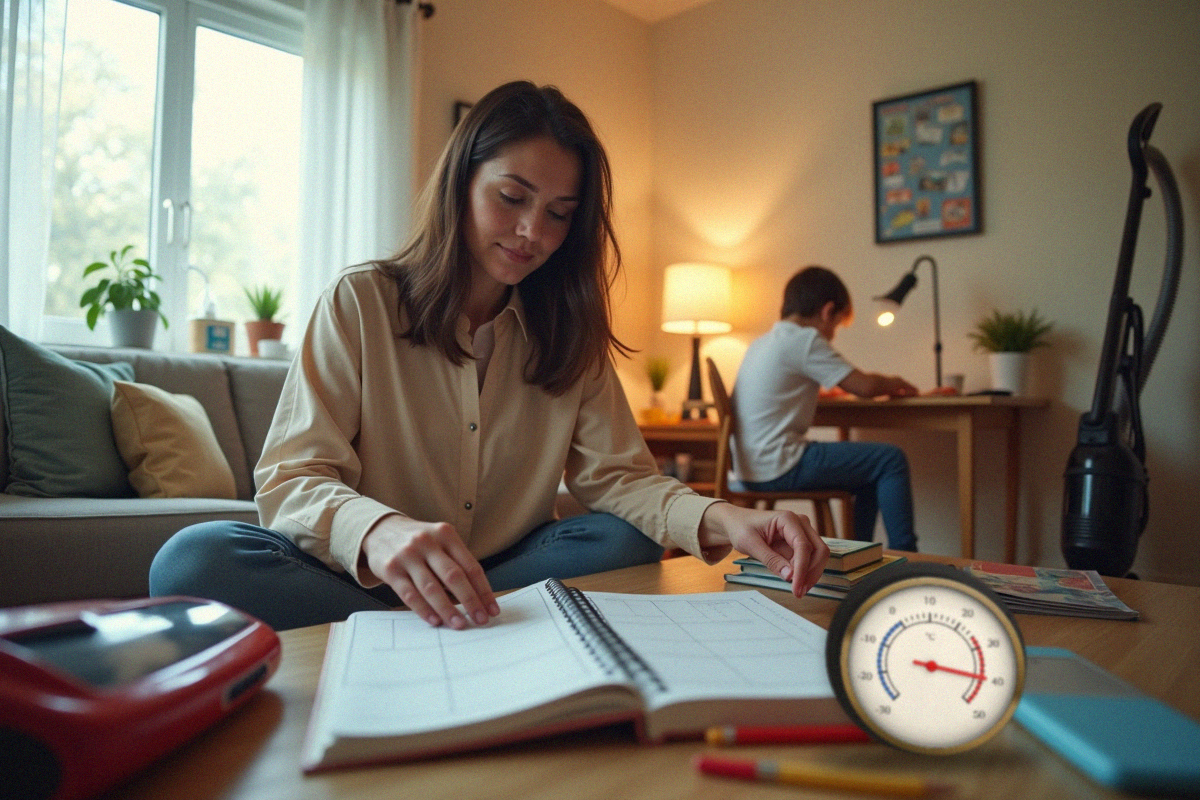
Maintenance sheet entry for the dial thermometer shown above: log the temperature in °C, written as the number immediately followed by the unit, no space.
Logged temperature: 40°C
